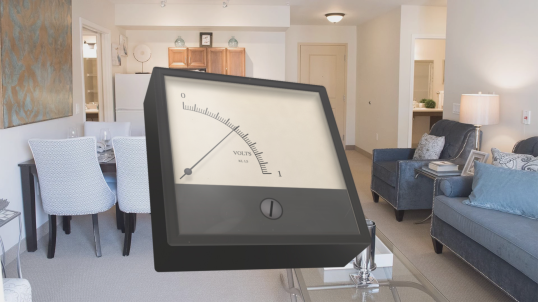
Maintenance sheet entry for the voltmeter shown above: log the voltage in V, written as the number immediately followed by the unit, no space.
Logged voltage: 0.5V
